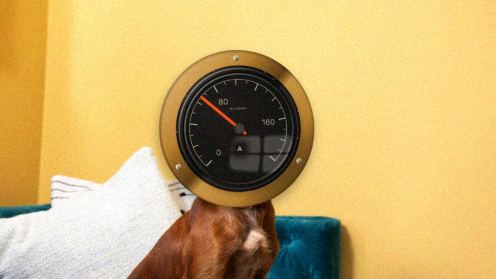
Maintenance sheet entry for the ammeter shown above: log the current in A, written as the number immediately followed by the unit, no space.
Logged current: 65A
